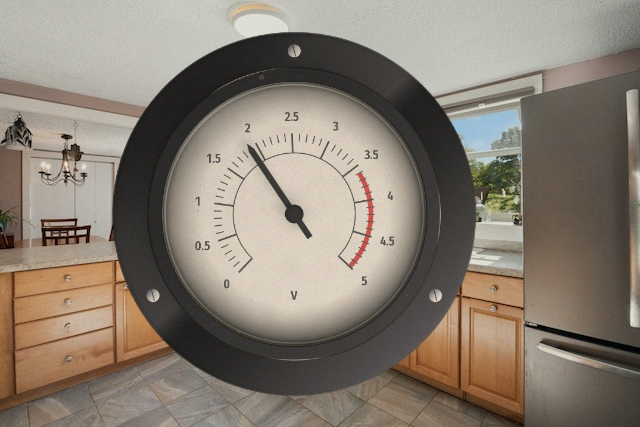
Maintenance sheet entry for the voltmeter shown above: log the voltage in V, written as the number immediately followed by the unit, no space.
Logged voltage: 1.9V
